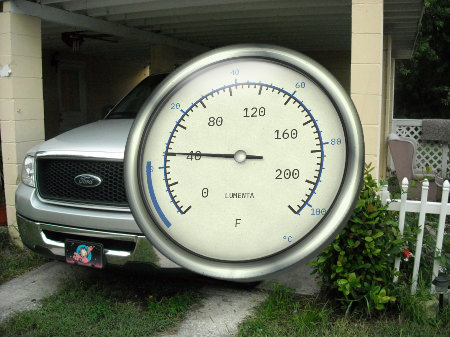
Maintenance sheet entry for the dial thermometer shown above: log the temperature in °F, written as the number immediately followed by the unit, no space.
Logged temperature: 40°F
